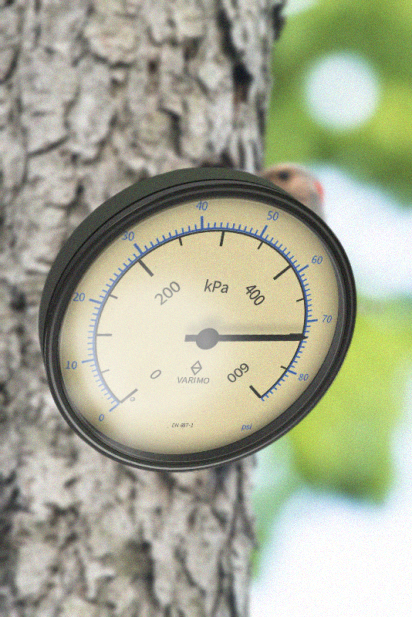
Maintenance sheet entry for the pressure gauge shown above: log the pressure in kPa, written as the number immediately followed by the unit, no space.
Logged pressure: 500kPa
